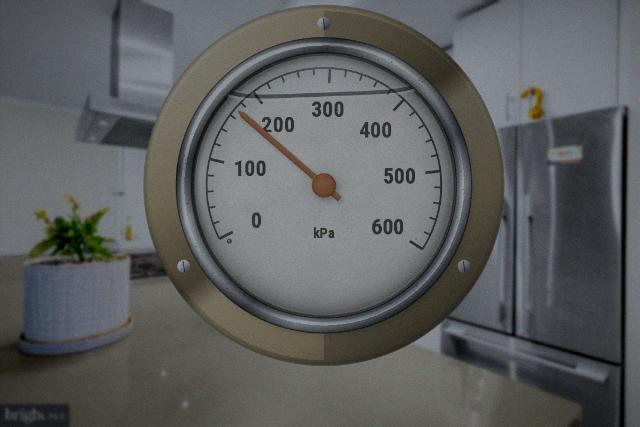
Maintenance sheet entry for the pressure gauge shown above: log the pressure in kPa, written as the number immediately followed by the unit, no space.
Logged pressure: 170kPa
